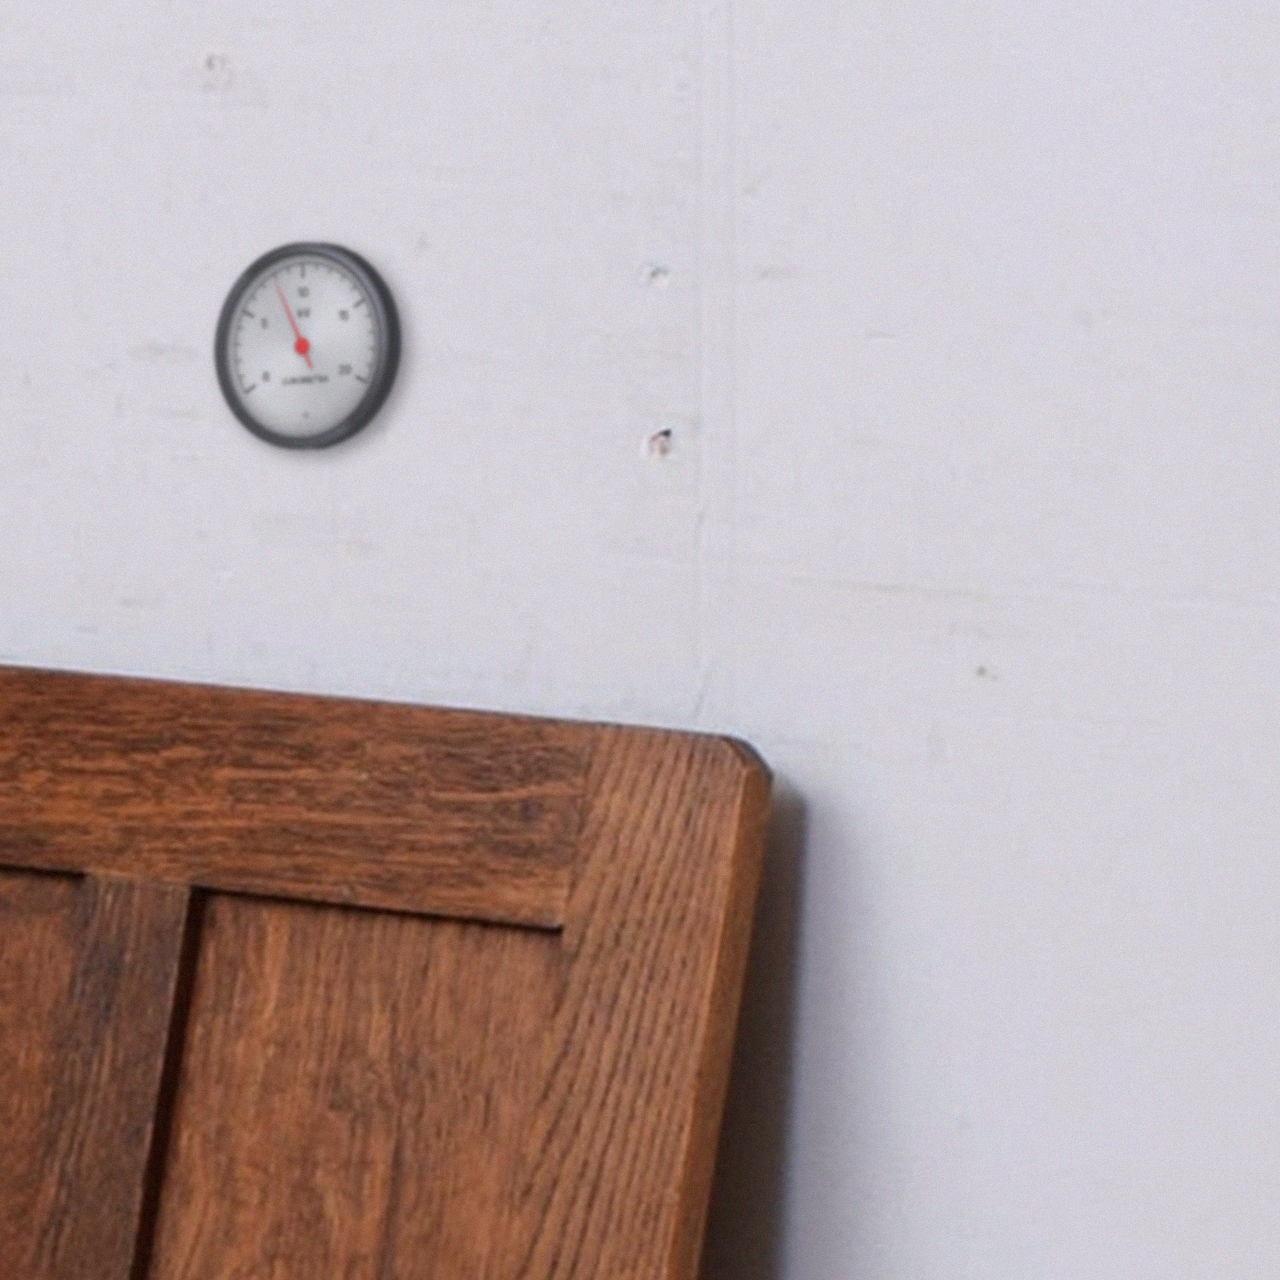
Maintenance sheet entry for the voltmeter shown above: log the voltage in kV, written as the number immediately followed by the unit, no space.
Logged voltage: 8kV
